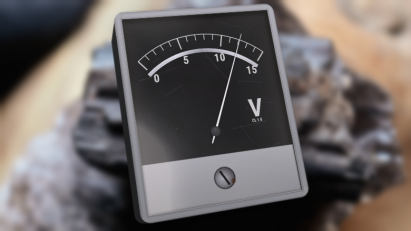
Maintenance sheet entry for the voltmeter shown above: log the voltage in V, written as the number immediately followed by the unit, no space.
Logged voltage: 12V
